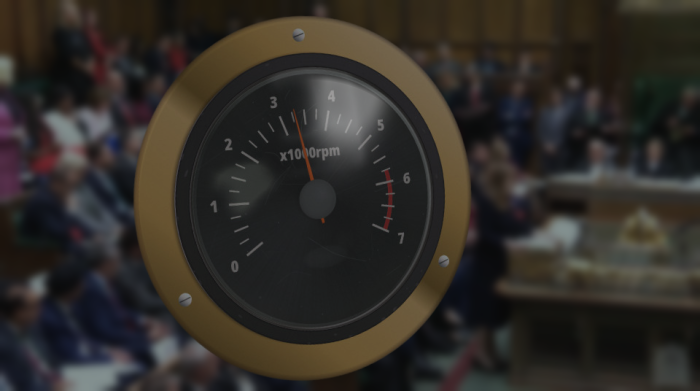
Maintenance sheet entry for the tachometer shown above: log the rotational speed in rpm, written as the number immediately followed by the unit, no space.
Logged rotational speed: 3250rpm
